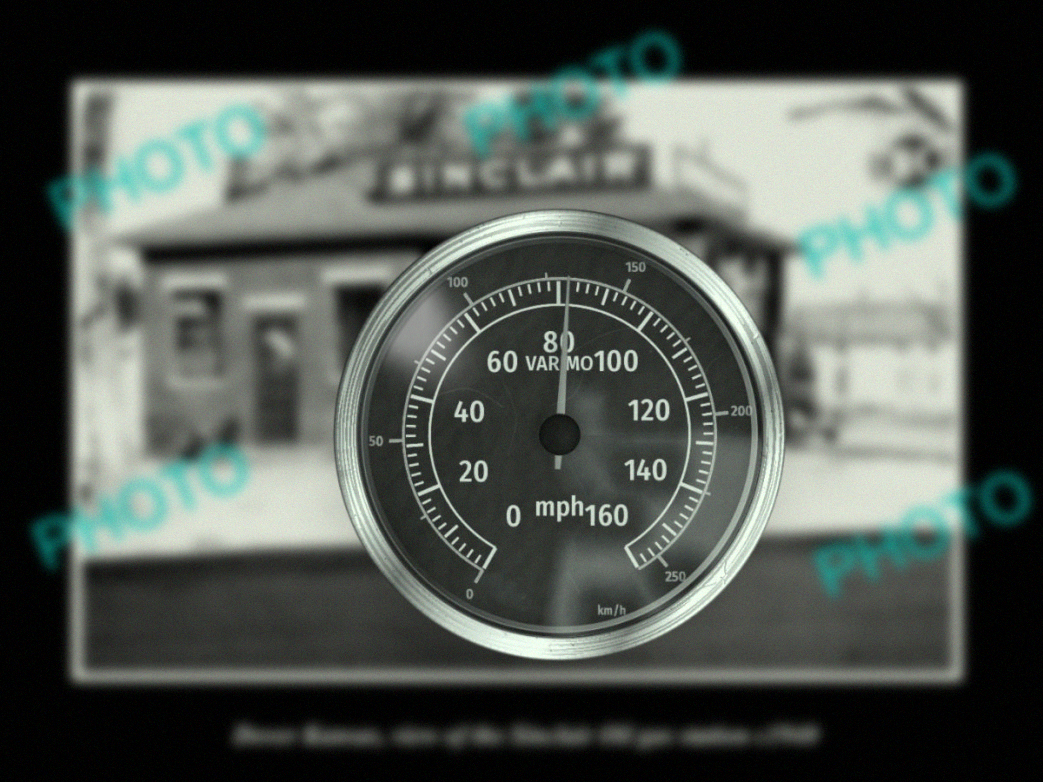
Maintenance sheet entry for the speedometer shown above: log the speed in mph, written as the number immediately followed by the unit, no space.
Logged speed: 82mph
